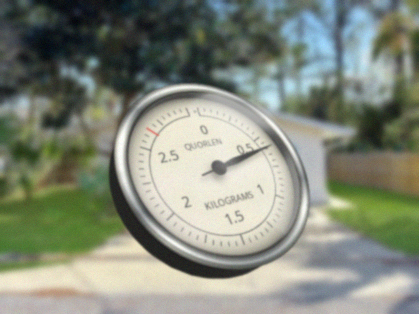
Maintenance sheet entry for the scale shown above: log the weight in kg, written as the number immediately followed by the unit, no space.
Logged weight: 0.6kg
